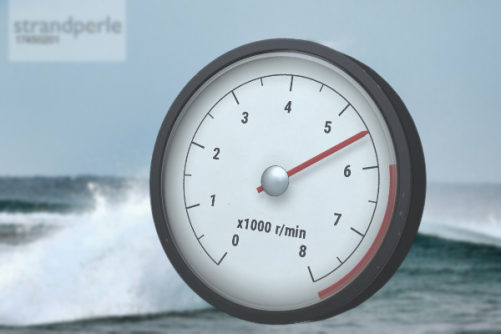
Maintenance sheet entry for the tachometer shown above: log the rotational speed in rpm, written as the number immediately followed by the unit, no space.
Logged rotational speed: 5500rpm
